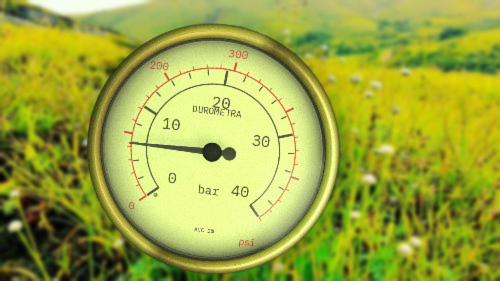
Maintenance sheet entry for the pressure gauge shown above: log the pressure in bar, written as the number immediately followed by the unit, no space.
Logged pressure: 6bar
